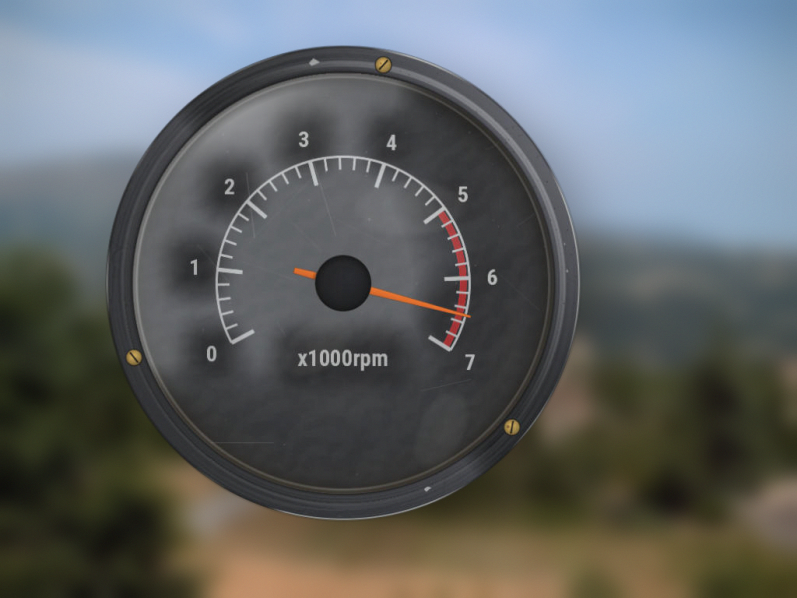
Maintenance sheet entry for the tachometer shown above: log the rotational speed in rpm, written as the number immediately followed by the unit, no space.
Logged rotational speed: 6500rpm
